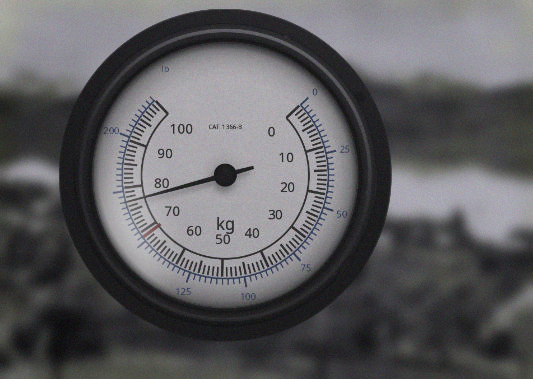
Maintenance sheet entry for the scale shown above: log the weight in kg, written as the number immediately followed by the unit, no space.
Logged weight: 77kg
